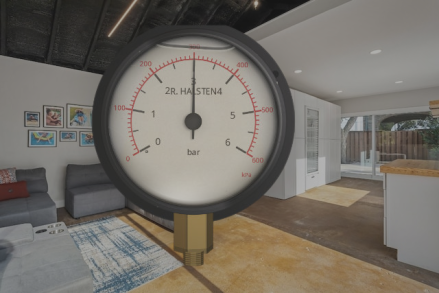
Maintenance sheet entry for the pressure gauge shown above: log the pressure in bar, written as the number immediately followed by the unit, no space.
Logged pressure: 3bar
